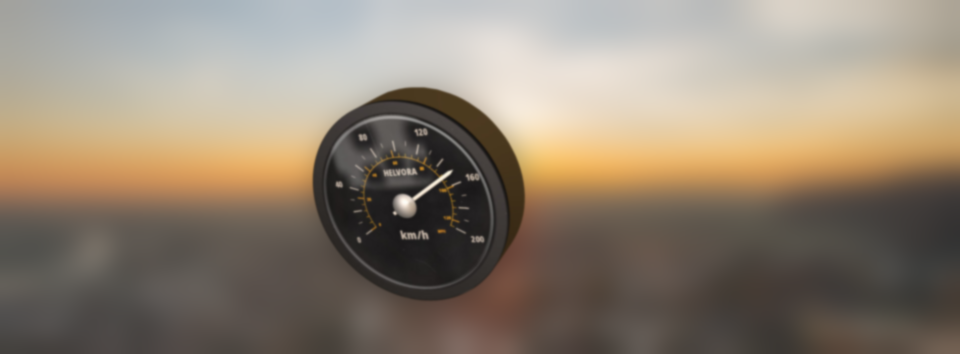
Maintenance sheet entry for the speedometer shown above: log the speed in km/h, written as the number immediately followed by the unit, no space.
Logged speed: 150km/h
